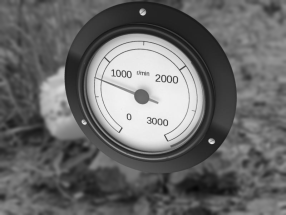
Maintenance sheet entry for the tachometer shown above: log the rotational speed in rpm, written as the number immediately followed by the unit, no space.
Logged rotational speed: 750rpm
